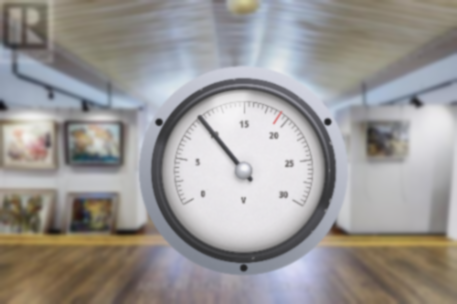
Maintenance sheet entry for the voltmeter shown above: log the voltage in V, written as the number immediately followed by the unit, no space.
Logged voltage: 10V
